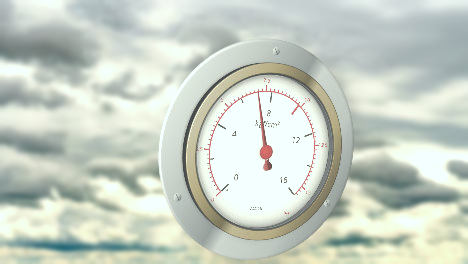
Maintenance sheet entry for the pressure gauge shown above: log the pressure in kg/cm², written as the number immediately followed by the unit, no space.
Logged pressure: 7kg/cm²
